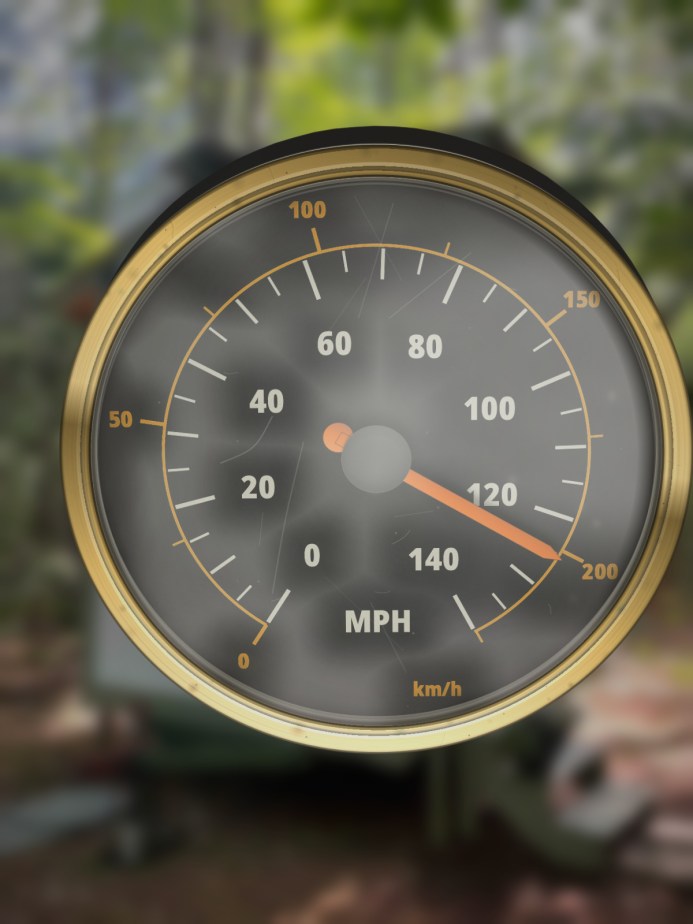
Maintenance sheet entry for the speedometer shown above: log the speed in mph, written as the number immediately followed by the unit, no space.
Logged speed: 125mph
